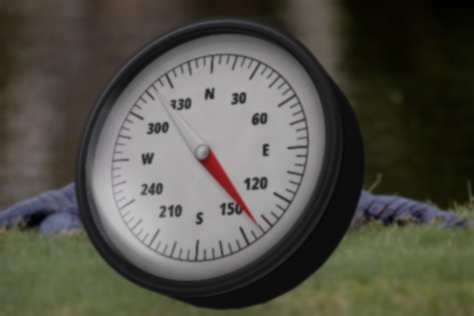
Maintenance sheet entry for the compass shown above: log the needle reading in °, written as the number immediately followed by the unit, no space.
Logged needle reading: 140°
